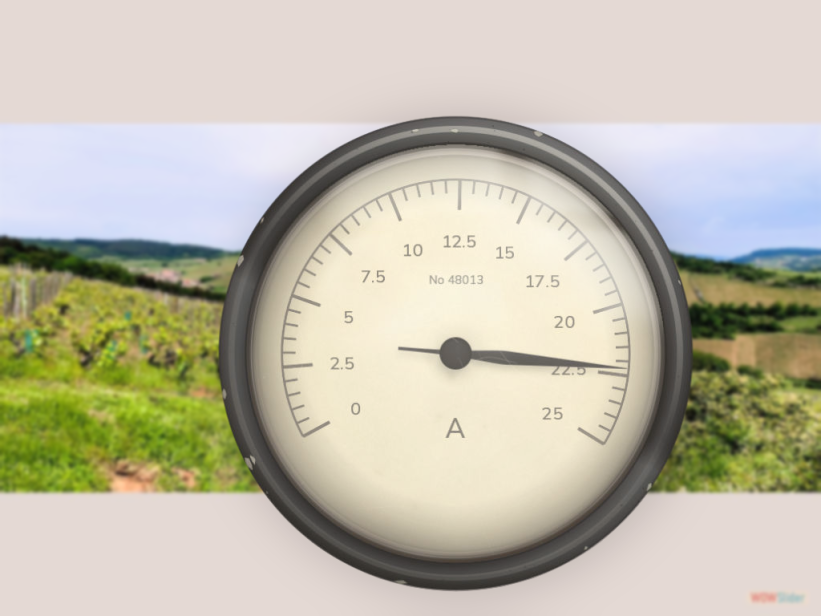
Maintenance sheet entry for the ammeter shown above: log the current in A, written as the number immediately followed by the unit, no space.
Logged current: 22.25A
